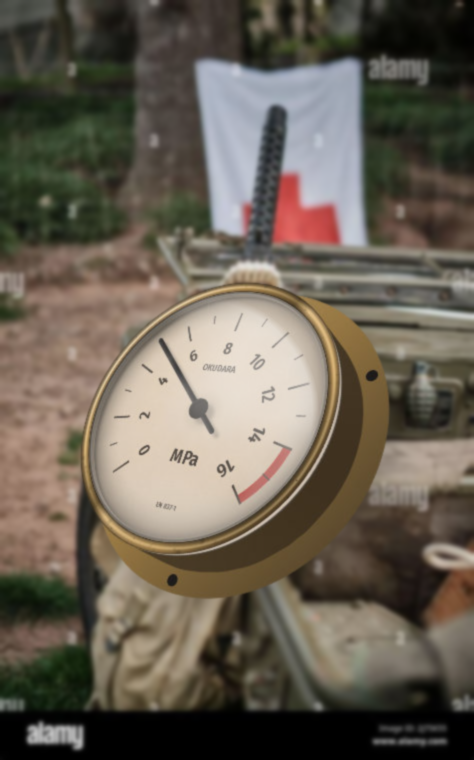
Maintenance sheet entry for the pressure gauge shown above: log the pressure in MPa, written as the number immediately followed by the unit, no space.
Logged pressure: 5MPa
